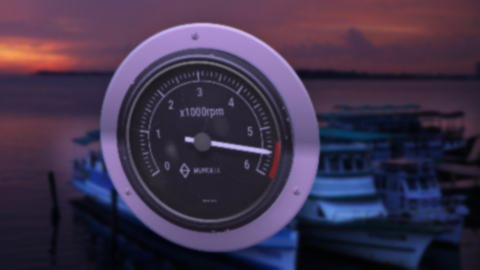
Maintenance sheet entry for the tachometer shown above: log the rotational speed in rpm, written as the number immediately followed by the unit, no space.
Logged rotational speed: 5500rpm
